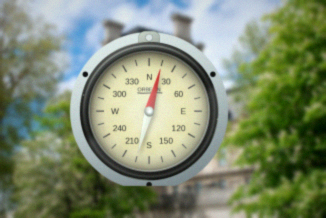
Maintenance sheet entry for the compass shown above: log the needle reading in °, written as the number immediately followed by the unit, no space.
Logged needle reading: 15°
